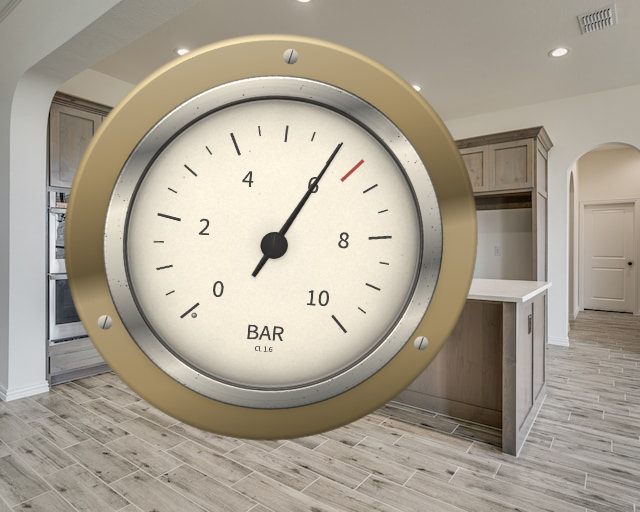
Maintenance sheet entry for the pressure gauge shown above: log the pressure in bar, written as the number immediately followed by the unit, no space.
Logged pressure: 6bar
